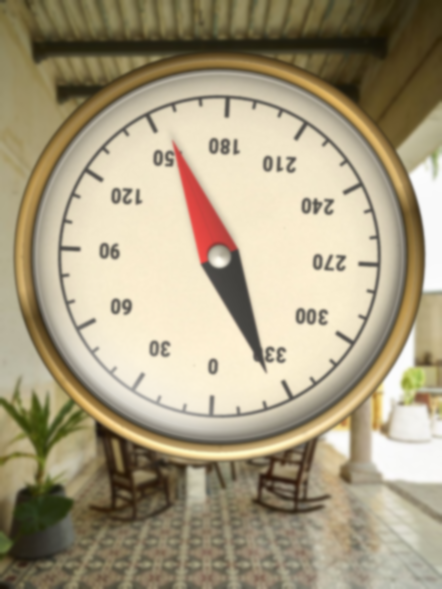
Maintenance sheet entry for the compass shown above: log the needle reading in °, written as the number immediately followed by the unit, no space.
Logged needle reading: 155°
